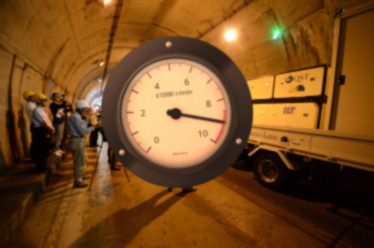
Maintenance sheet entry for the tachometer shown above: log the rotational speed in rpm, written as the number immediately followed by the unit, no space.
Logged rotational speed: 9000rpm
